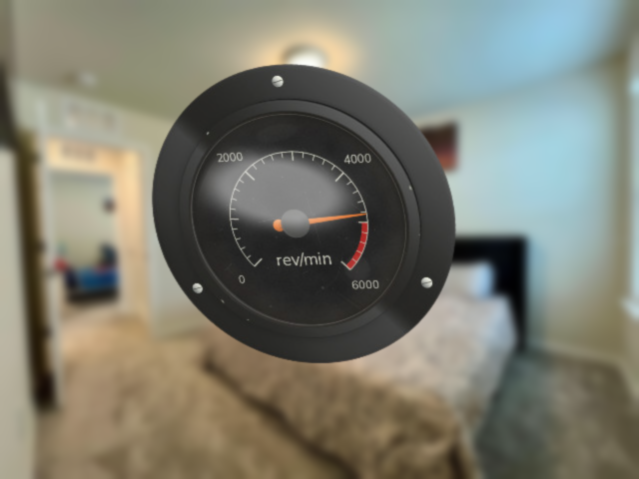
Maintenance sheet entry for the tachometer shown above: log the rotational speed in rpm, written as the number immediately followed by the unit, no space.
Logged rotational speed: 4800rpm
